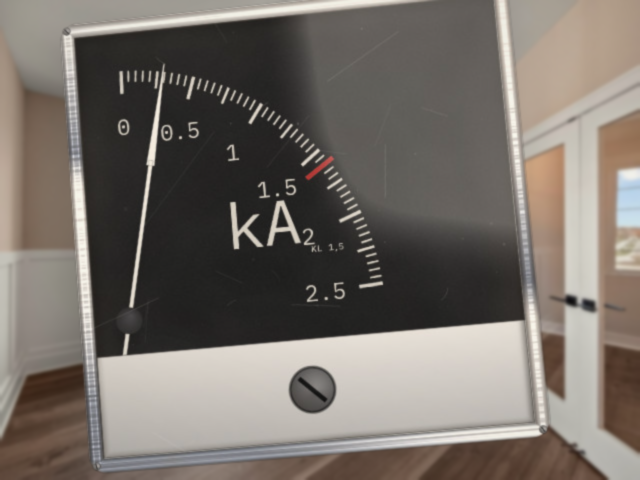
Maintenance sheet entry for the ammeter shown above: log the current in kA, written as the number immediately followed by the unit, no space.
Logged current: 0.3kA
